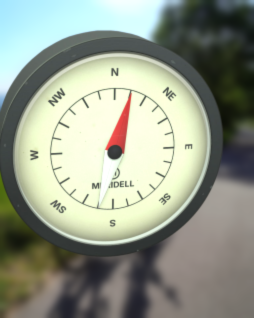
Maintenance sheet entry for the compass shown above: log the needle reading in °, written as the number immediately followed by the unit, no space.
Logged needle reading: 15°
